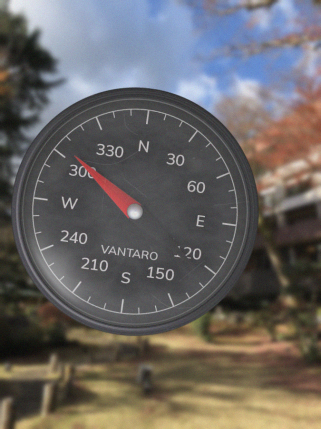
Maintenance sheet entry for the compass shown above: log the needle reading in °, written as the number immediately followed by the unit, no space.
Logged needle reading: 305°
